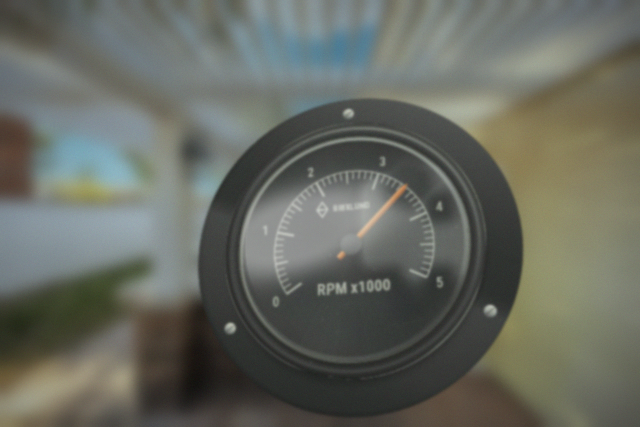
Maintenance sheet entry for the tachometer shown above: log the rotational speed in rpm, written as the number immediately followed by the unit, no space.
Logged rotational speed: 3500rpm
